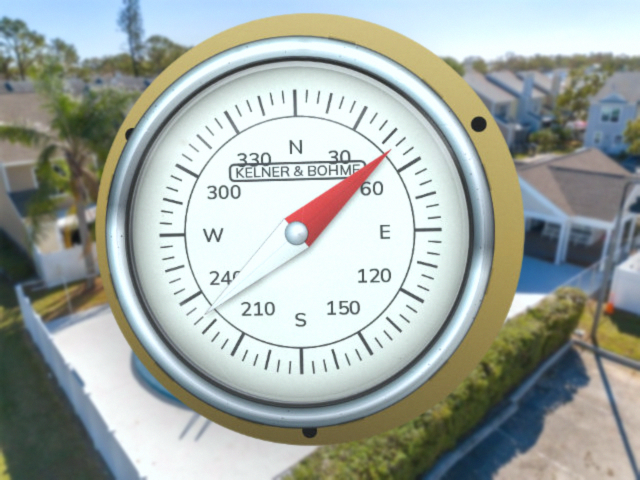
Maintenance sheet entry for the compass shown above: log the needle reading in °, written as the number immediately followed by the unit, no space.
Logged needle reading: 50°
